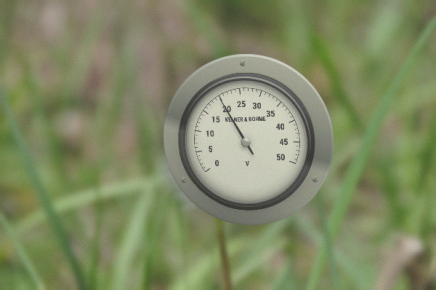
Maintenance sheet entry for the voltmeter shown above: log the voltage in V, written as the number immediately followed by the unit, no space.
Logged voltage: 20V
